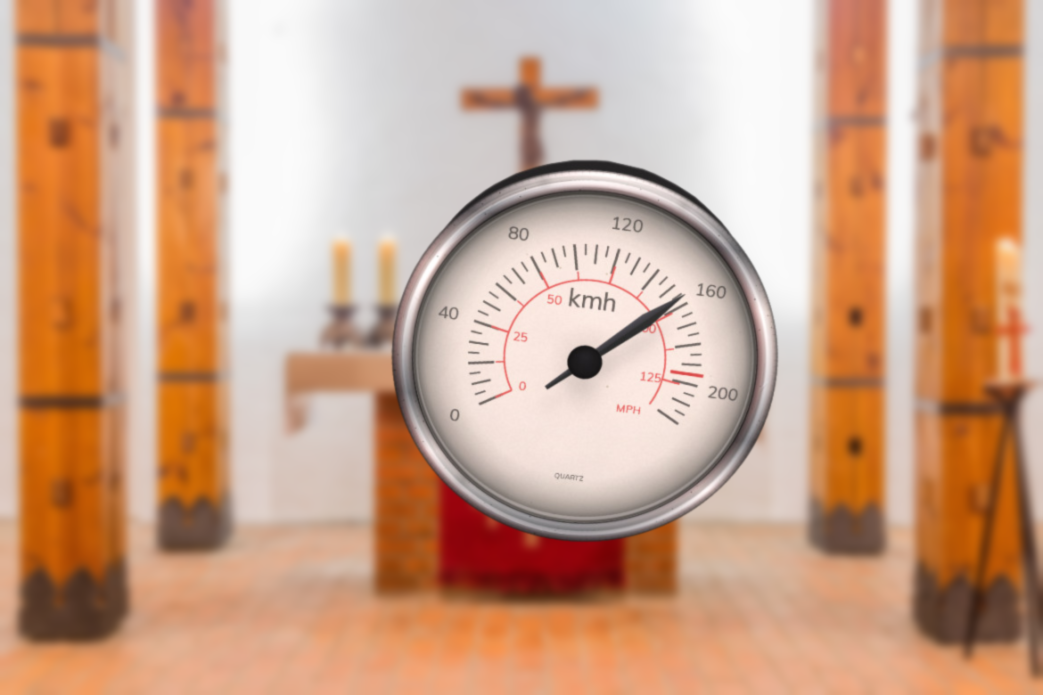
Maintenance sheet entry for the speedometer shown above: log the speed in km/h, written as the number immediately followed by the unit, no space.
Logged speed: 155km/h
